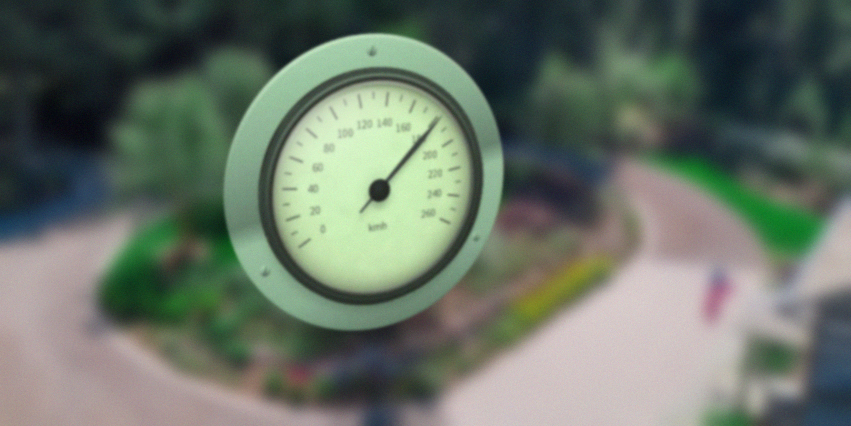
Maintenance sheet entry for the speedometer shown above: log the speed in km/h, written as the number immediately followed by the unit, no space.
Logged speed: 180km/h
